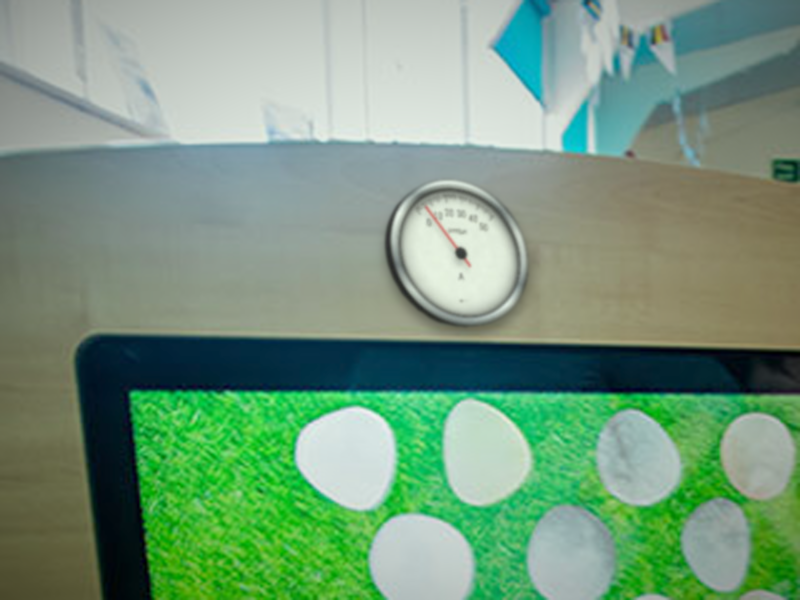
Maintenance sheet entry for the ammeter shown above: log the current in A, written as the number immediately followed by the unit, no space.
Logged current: 5A
